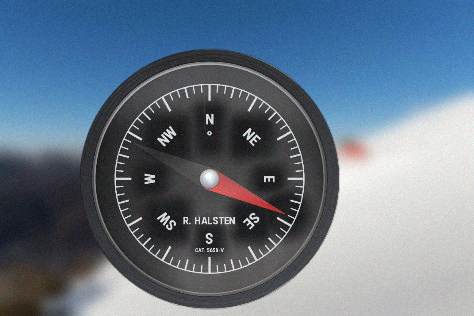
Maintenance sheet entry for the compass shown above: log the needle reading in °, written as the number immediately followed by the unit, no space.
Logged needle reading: 115°
